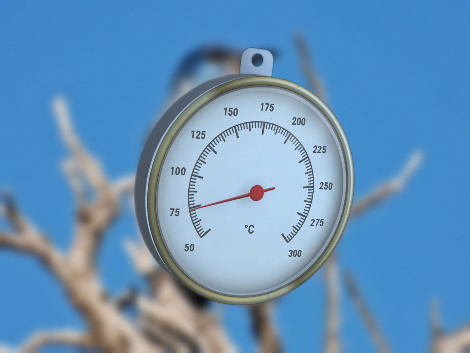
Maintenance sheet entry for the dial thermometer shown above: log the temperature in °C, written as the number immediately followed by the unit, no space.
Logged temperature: 75°C
